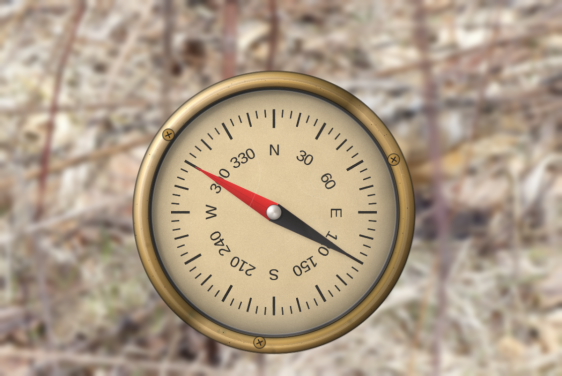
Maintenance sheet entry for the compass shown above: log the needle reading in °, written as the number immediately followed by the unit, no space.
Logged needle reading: 300°
